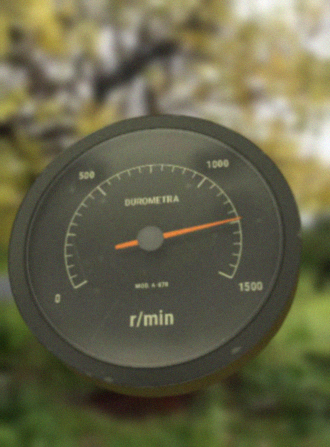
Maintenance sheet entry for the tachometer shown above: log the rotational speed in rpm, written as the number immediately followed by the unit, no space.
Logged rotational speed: 1250rpm
